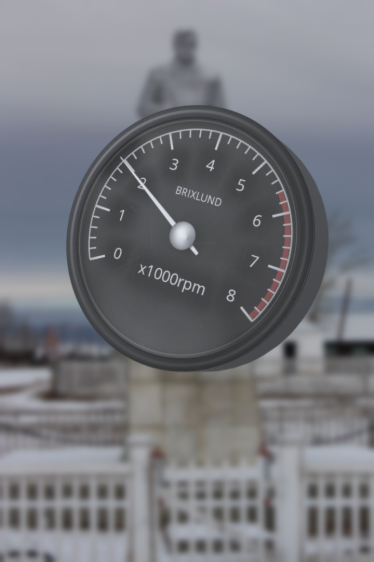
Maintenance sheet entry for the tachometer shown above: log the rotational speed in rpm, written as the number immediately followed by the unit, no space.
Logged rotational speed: 2000rpm
